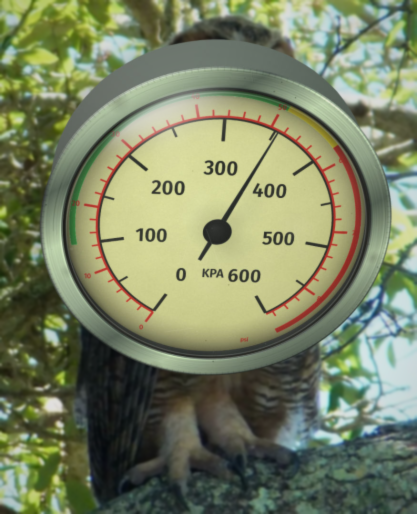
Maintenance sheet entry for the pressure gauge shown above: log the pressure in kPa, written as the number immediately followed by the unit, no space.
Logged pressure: 350kPa
